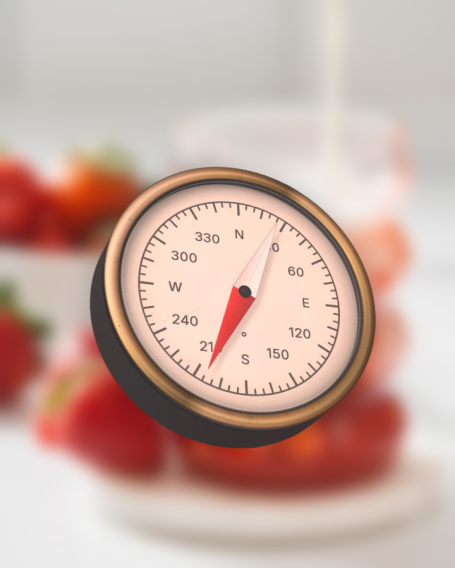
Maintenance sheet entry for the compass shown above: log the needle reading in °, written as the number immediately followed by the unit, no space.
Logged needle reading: 205°
